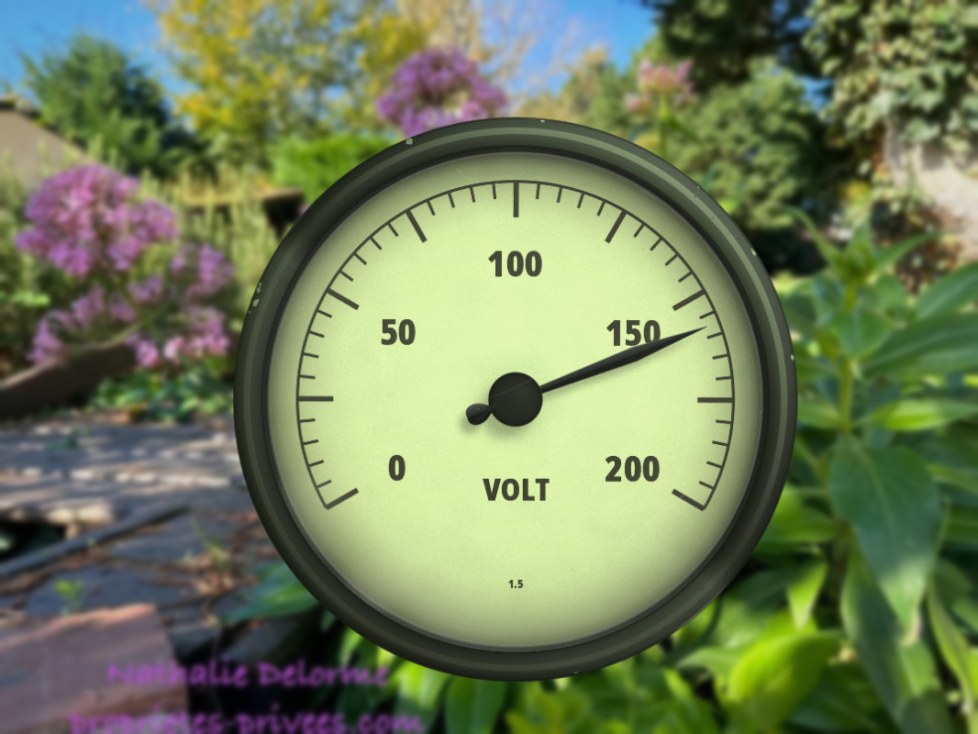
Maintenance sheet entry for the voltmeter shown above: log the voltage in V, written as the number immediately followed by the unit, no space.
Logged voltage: 157.5V
